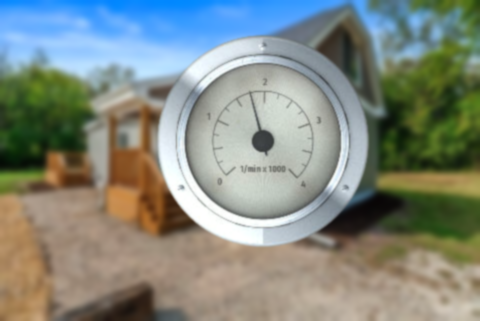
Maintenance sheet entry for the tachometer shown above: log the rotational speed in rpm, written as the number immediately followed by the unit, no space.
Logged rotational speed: 1750rpm
